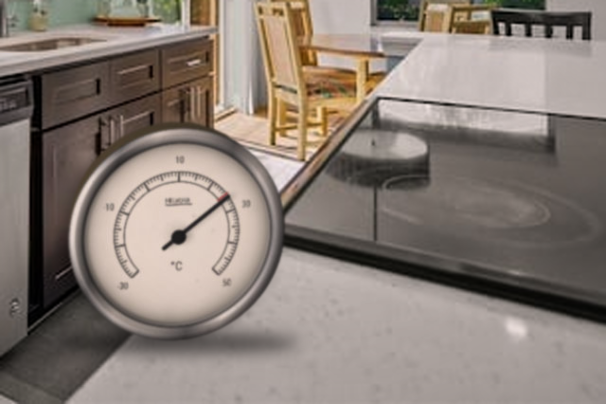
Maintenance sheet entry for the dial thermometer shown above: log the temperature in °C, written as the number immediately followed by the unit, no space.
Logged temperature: 25°C
